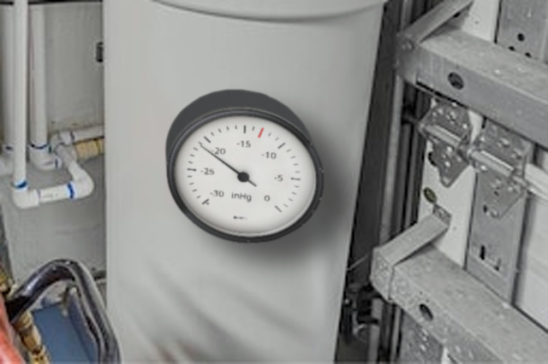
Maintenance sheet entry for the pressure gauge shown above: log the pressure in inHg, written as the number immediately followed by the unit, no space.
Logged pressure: -21inHg
